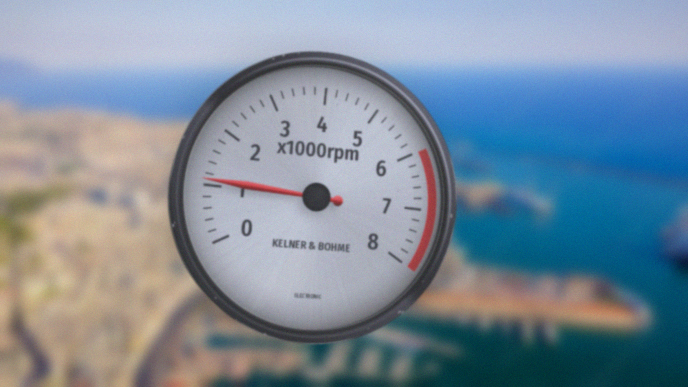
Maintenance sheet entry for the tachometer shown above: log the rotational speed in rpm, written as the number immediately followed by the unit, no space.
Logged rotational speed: 1100rpm
